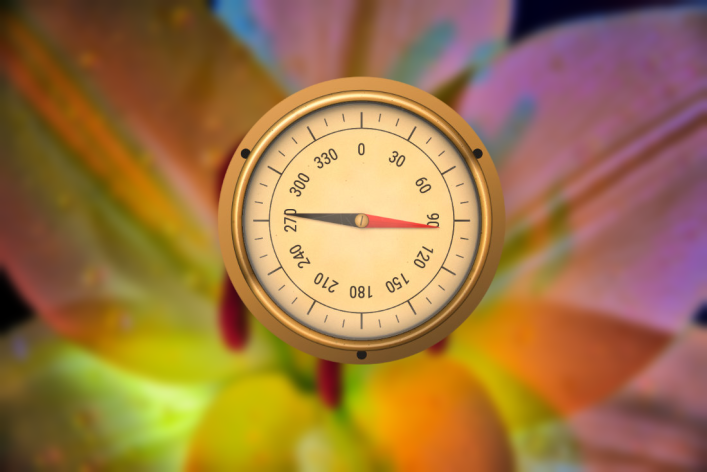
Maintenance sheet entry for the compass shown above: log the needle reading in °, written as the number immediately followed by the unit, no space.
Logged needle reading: 95°
